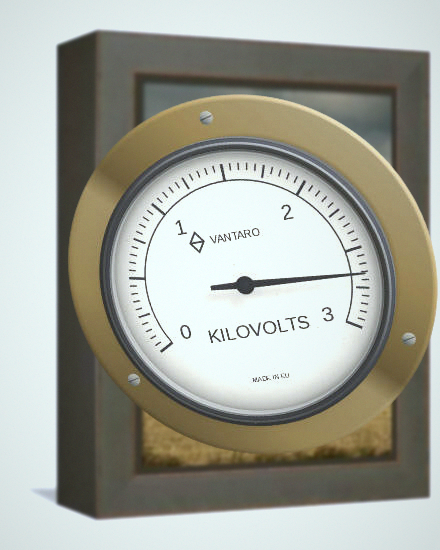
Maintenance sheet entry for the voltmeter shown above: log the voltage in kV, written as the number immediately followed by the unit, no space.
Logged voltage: 2.65kV
